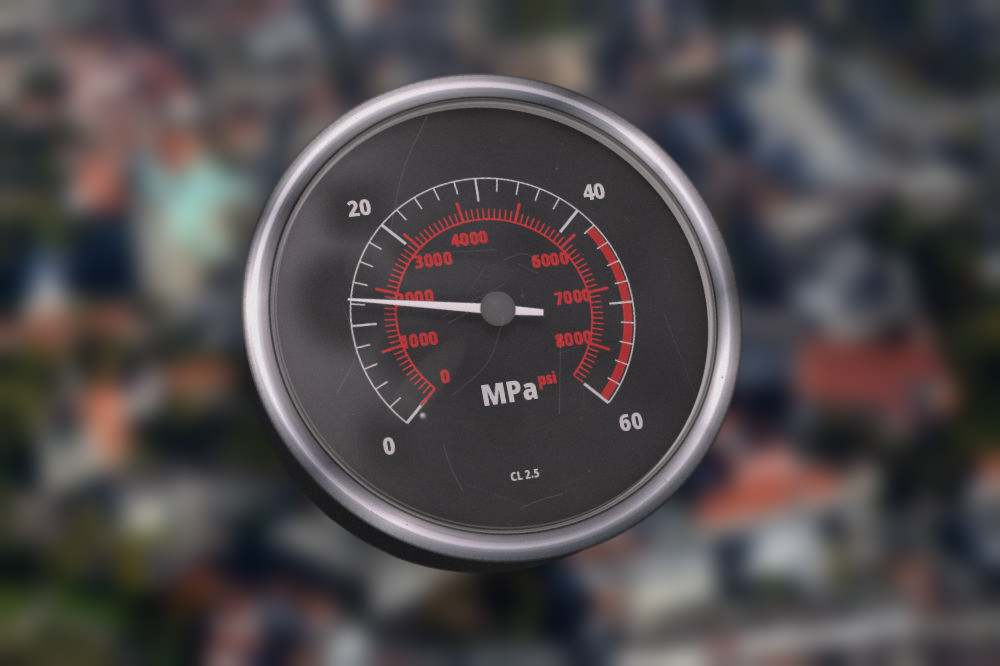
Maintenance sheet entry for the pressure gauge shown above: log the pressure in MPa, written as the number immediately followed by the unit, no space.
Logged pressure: 12MPa
